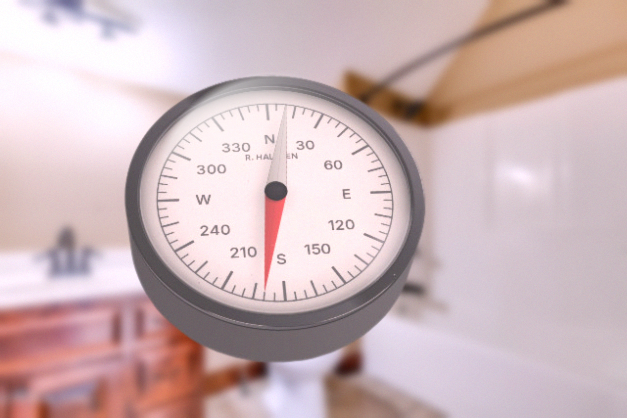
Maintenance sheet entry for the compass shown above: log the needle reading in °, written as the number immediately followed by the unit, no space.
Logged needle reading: 190°
